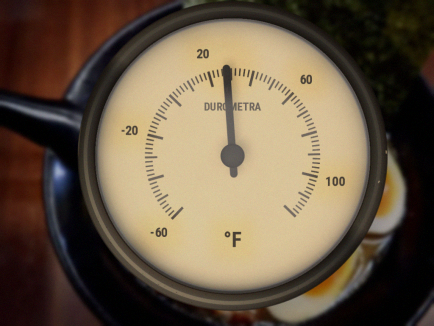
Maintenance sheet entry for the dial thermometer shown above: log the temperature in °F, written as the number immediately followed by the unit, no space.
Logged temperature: 28°F
